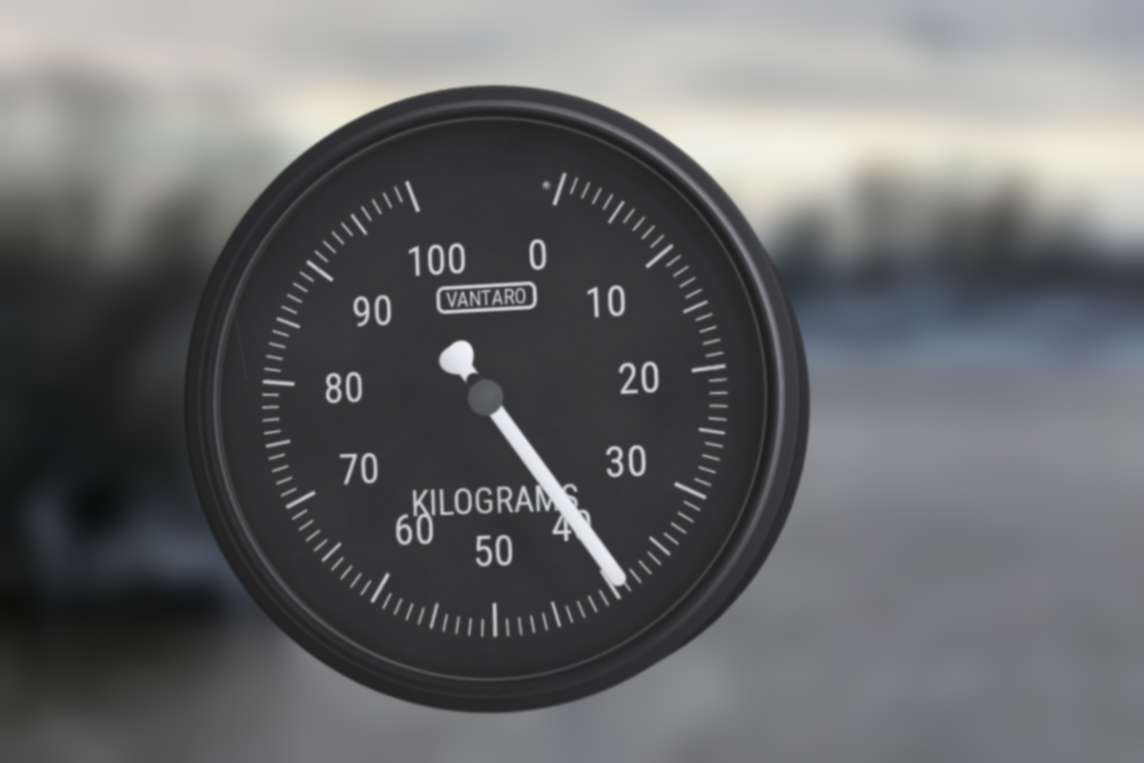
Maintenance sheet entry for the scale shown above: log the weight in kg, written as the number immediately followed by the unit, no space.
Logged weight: 39kg
